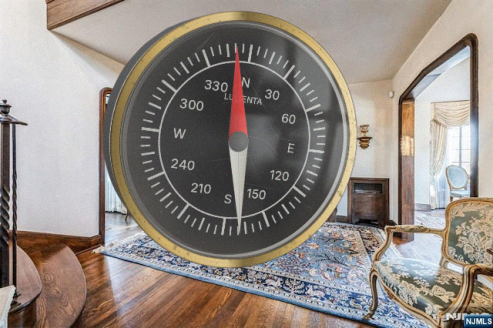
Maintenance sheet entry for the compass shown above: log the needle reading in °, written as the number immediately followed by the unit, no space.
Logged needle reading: 350°
